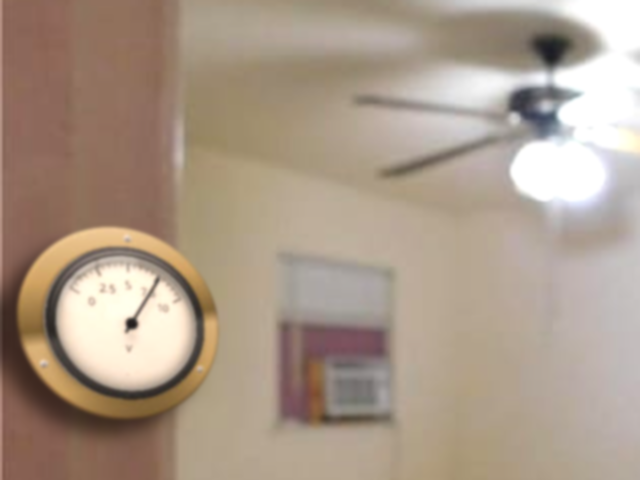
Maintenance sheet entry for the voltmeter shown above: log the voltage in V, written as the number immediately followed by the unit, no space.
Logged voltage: 7.5V
